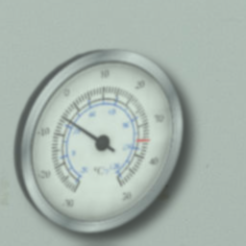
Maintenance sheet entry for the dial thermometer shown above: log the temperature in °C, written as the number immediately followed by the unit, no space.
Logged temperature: -5°C
